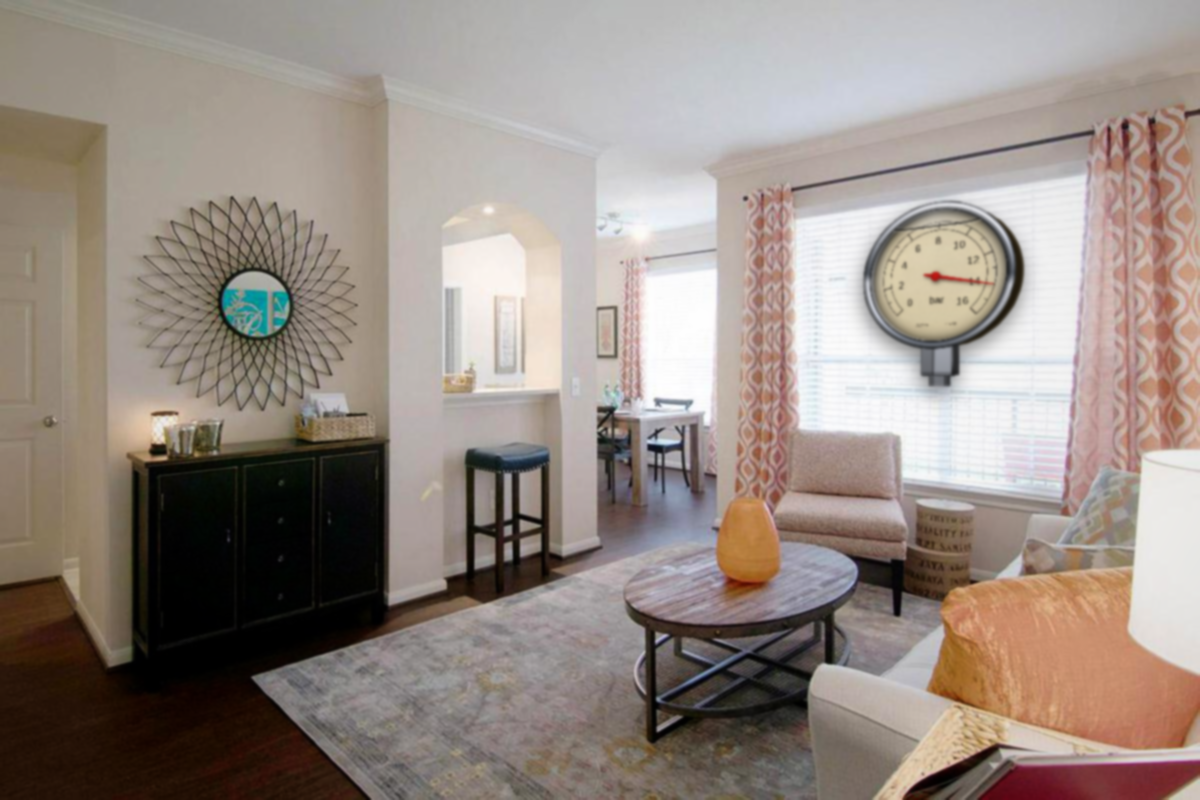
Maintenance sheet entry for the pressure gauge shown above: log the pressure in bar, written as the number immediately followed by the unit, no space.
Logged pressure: 14bar
